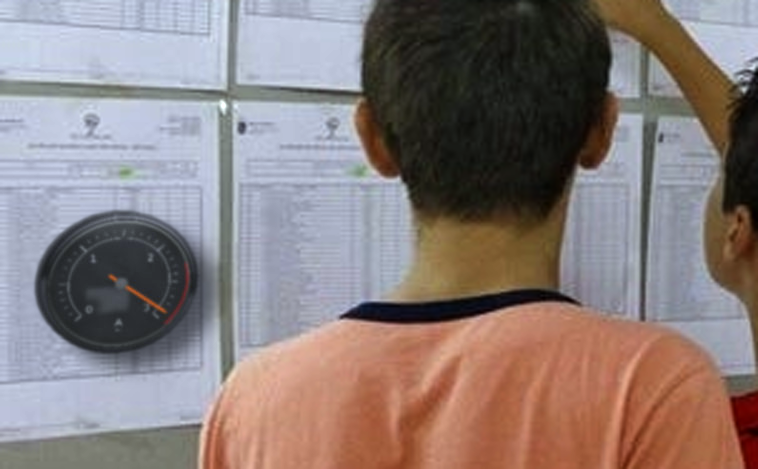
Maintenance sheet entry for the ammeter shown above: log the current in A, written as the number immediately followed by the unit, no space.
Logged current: 2.9A
